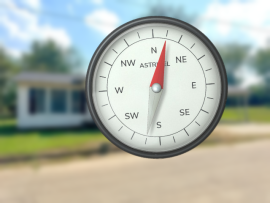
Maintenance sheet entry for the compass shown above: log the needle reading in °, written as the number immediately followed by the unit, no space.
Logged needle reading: 15°
